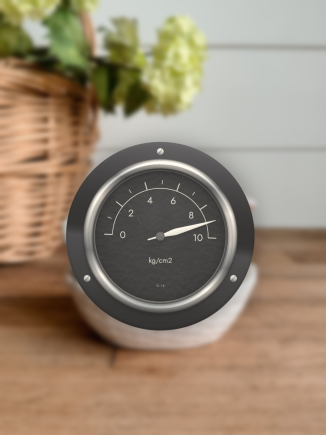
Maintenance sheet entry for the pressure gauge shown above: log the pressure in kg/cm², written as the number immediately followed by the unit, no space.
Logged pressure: 9kg/cm²
